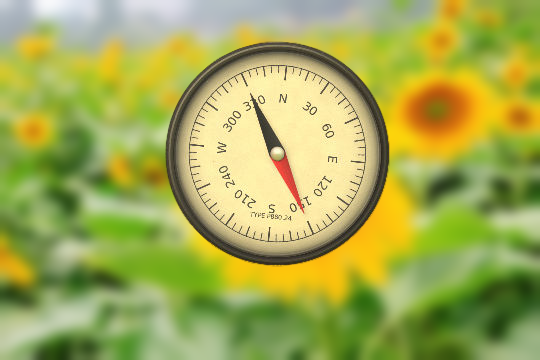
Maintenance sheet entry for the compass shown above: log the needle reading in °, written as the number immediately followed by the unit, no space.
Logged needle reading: 150°
